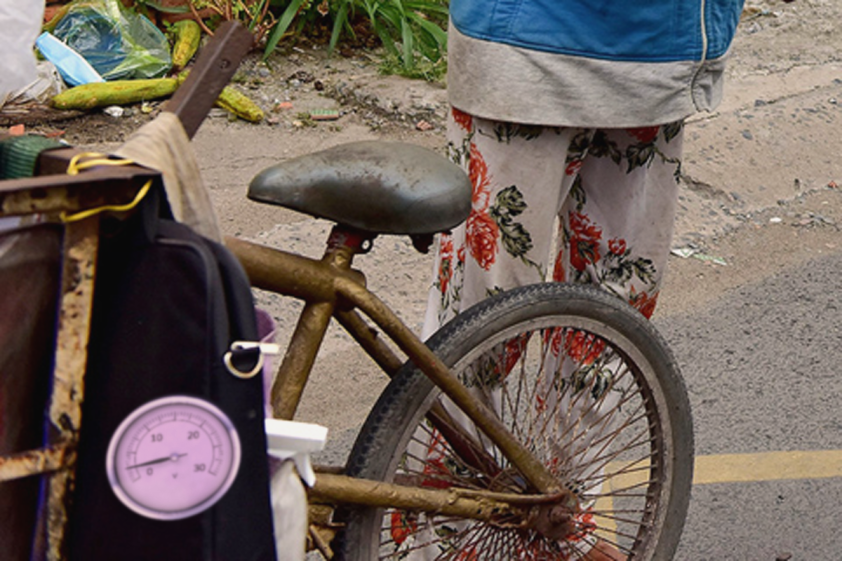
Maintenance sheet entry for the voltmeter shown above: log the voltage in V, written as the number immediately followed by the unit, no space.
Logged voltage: 2.5V
